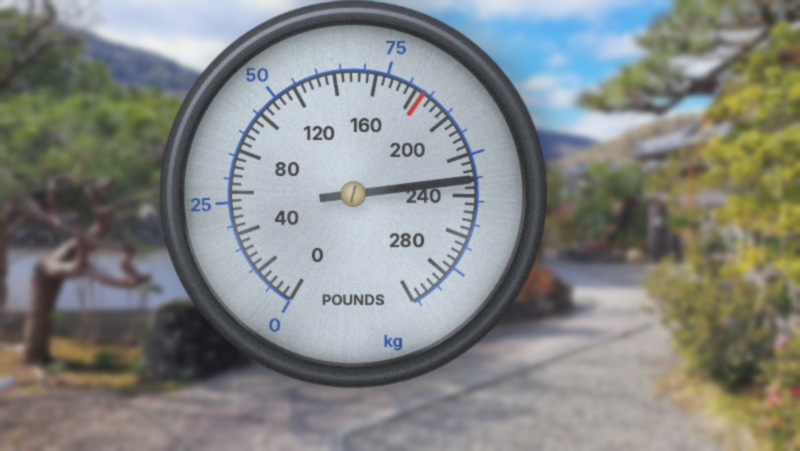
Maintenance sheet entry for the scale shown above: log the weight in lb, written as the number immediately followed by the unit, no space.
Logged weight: 232lb
